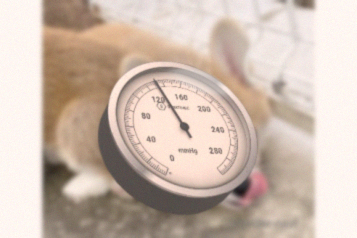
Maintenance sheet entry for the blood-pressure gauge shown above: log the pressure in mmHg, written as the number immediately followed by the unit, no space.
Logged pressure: 130mmHg
